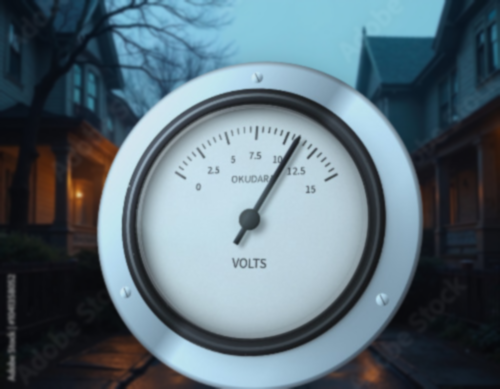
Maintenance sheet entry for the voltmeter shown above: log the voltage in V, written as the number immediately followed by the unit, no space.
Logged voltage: 11V
